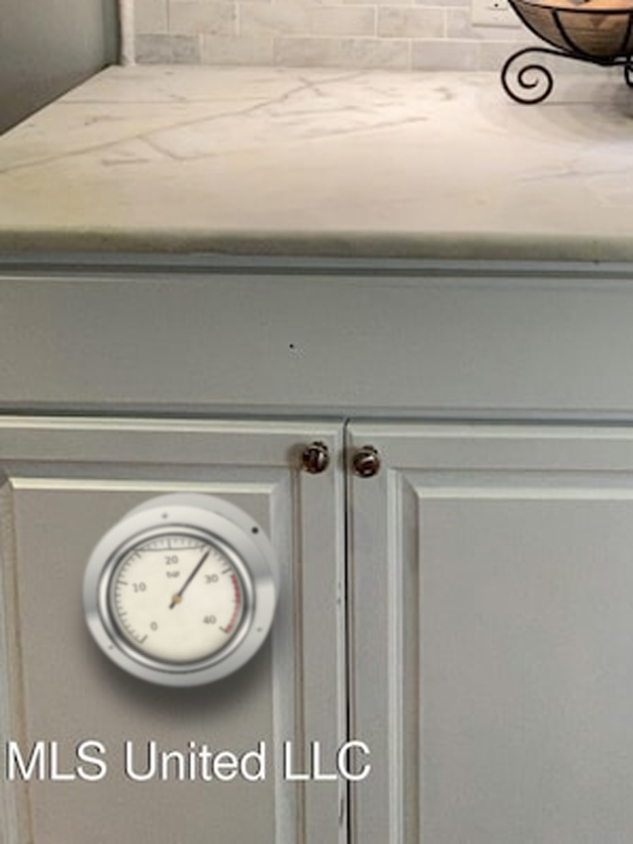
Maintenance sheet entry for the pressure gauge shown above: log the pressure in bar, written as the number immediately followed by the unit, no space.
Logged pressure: 26bar
